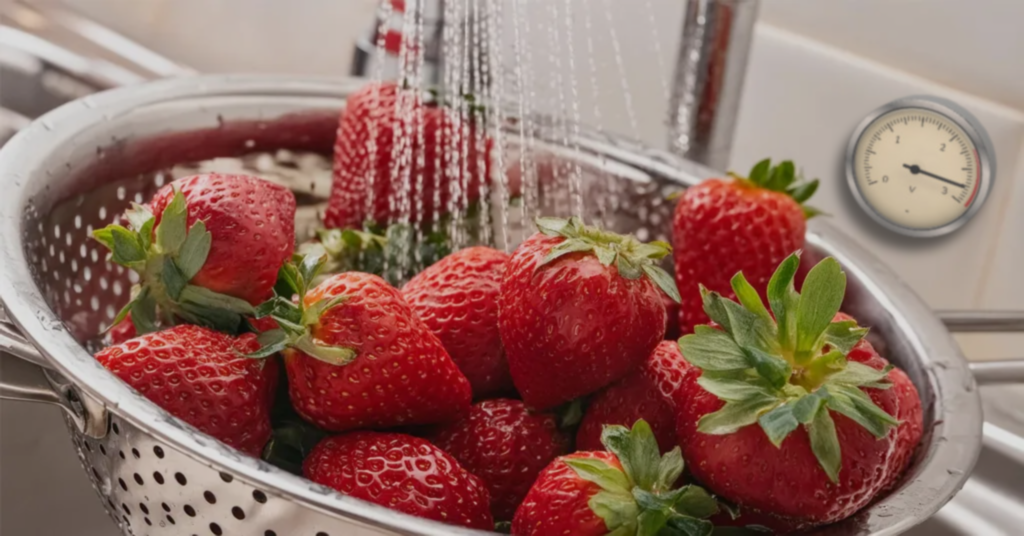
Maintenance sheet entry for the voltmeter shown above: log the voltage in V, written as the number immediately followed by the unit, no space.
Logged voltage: 2.75V
